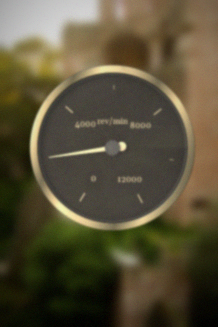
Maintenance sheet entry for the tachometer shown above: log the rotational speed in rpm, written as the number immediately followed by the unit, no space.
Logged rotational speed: 2000rpm
